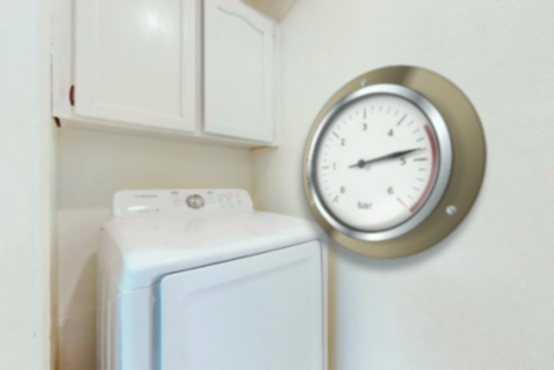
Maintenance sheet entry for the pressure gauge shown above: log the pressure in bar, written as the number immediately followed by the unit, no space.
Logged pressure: 4.8bar
